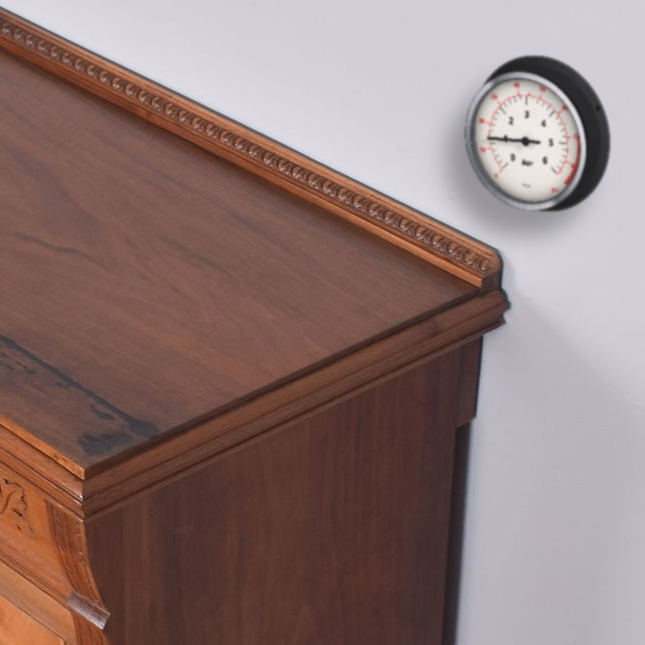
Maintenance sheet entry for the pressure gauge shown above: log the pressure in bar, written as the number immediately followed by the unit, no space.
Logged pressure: 1bar
